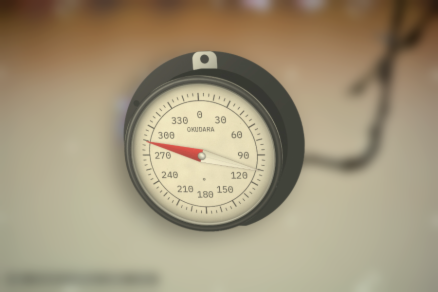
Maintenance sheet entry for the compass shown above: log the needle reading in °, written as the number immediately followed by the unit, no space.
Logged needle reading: 285°
